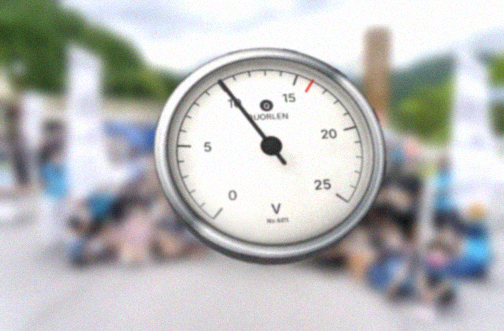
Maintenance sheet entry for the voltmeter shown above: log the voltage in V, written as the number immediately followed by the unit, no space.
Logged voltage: 10V
